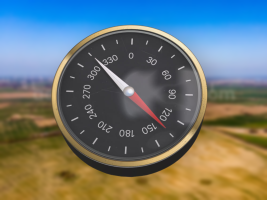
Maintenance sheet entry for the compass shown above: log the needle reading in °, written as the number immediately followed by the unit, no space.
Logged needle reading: 135°
